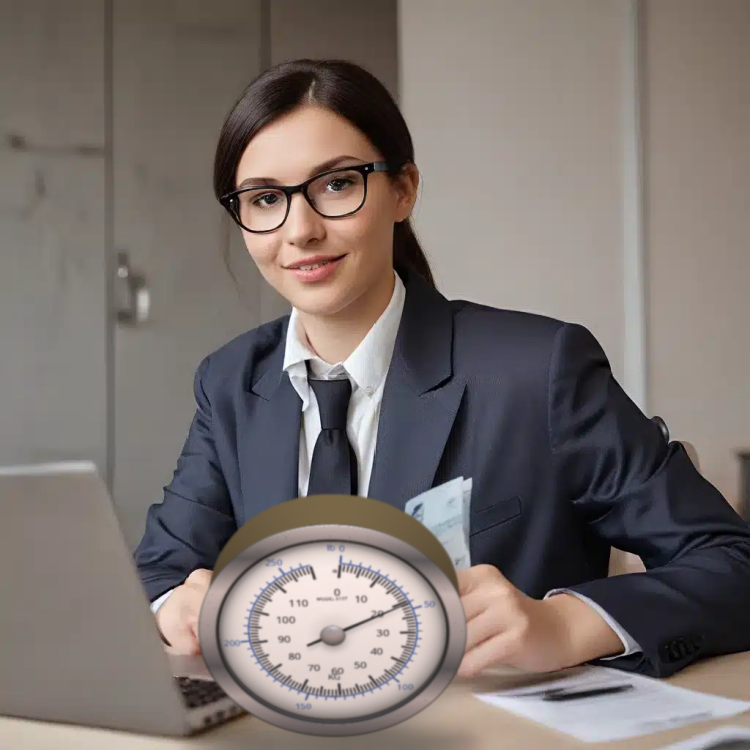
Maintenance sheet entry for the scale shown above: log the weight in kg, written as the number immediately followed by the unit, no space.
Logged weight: 20kg
